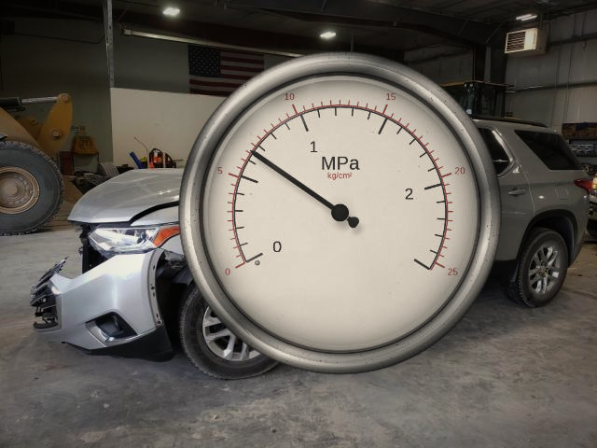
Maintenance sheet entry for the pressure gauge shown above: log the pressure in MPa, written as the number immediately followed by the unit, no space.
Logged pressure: 0.65MPa
